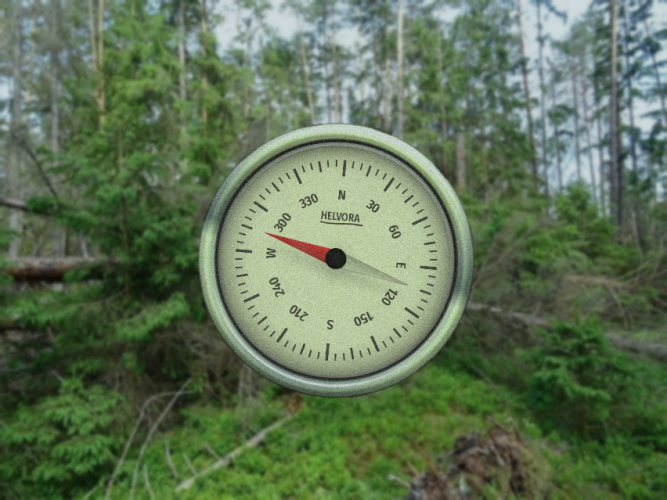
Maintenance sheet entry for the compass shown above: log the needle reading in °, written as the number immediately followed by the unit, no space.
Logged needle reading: 285°
